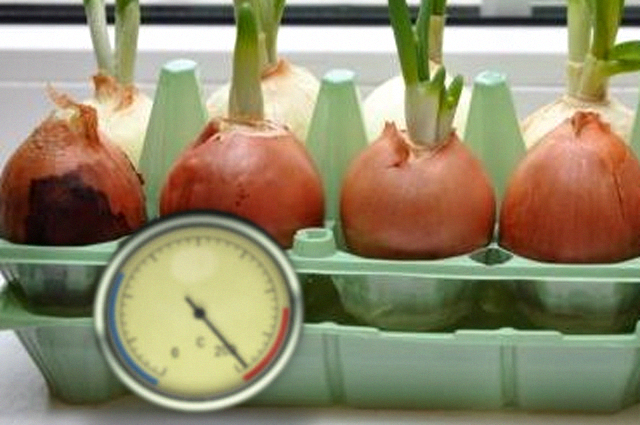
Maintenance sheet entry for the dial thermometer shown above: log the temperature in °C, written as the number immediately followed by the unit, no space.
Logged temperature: 195°C
